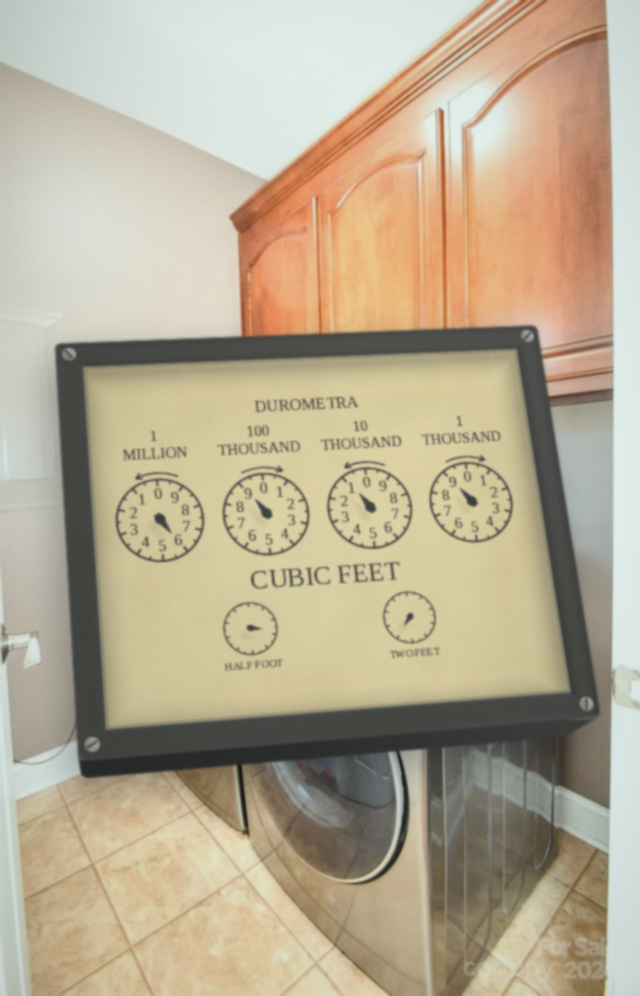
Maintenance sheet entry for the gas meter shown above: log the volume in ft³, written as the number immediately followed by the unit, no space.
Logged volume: 590900ft³
